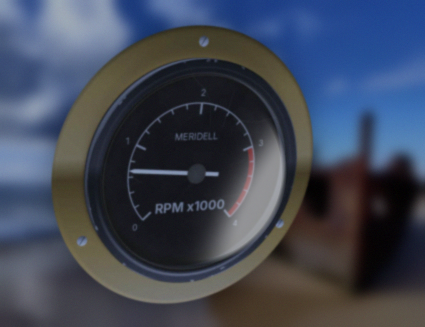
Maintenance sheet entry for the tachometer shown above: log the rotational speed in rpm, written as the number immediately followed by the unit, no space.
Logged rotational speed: 700rpm
